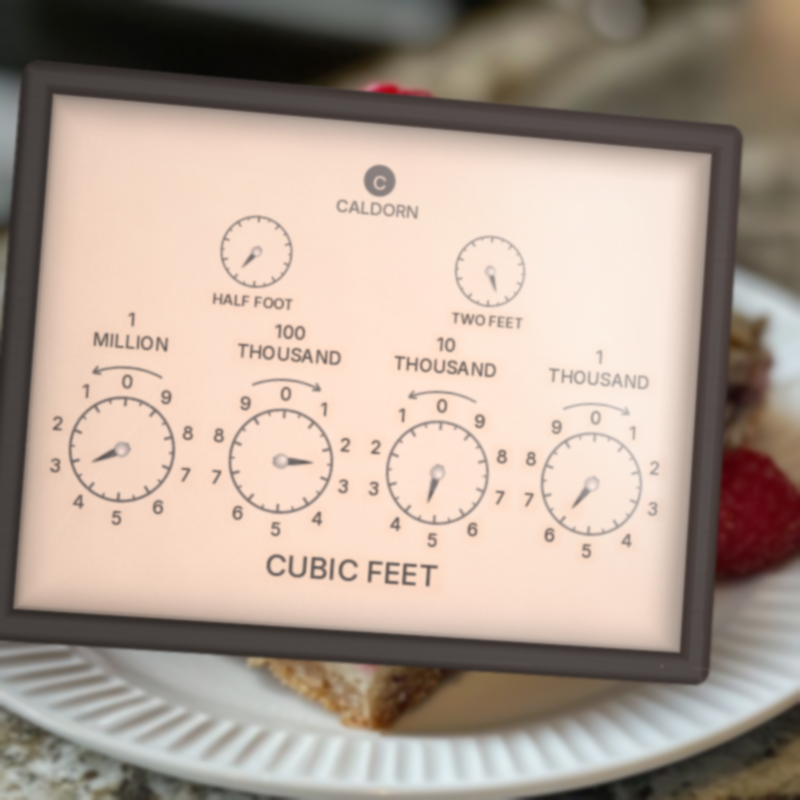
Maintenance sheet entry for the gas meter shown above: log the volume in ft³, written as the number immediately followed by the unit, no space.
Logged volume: 324600ft³
